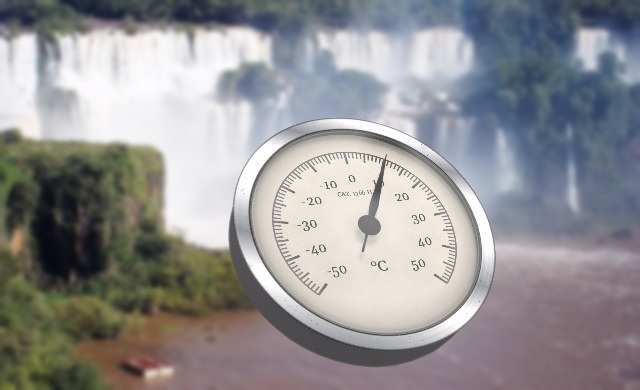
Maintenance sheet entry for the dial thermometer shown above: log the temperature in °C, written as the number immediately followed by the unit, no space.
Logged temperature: 10°C
